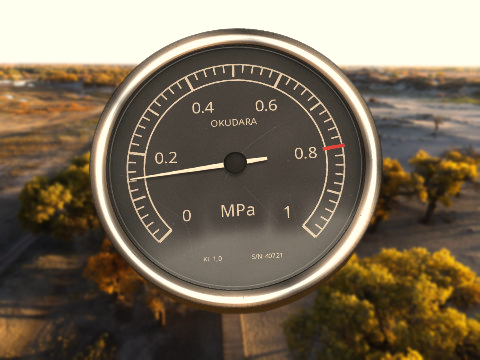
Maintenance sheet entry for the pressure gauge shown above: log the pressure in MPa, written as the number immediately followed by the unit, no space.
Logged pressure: 0.14MPa
